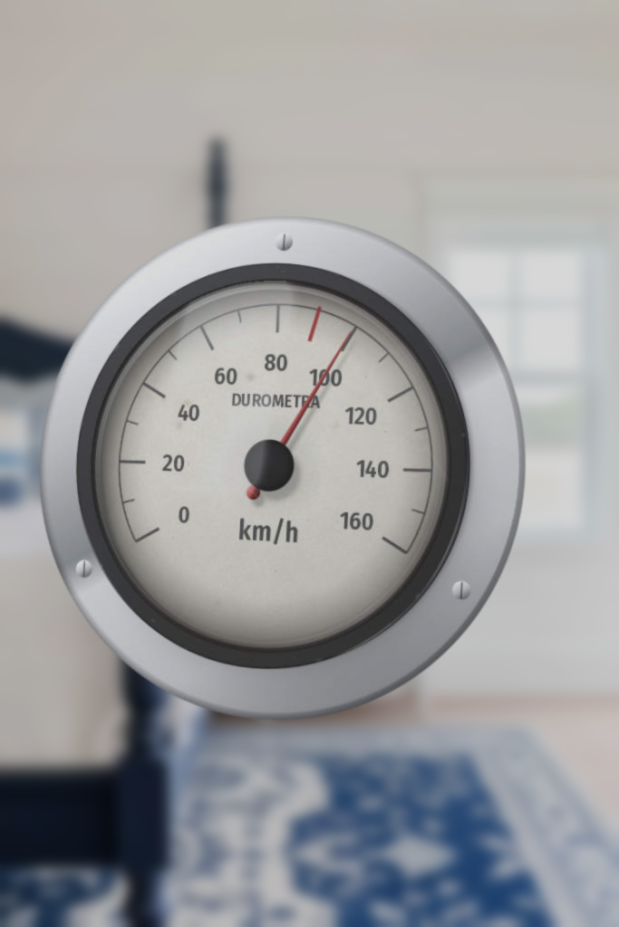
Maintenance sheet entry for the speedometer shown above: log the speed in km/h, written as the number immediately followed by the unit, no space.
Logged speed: 100km/h
